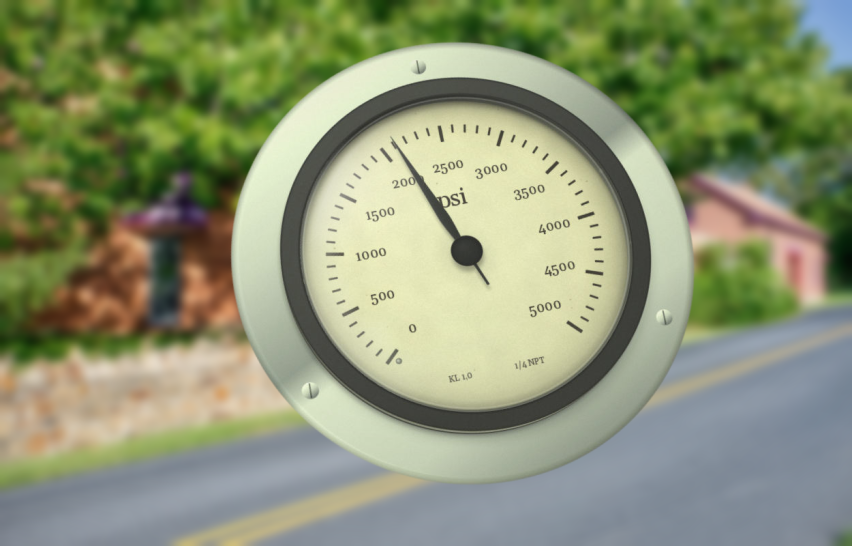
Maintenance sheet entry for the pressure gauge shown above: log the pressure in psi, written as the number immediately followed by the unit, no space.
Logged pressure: 2100psi
